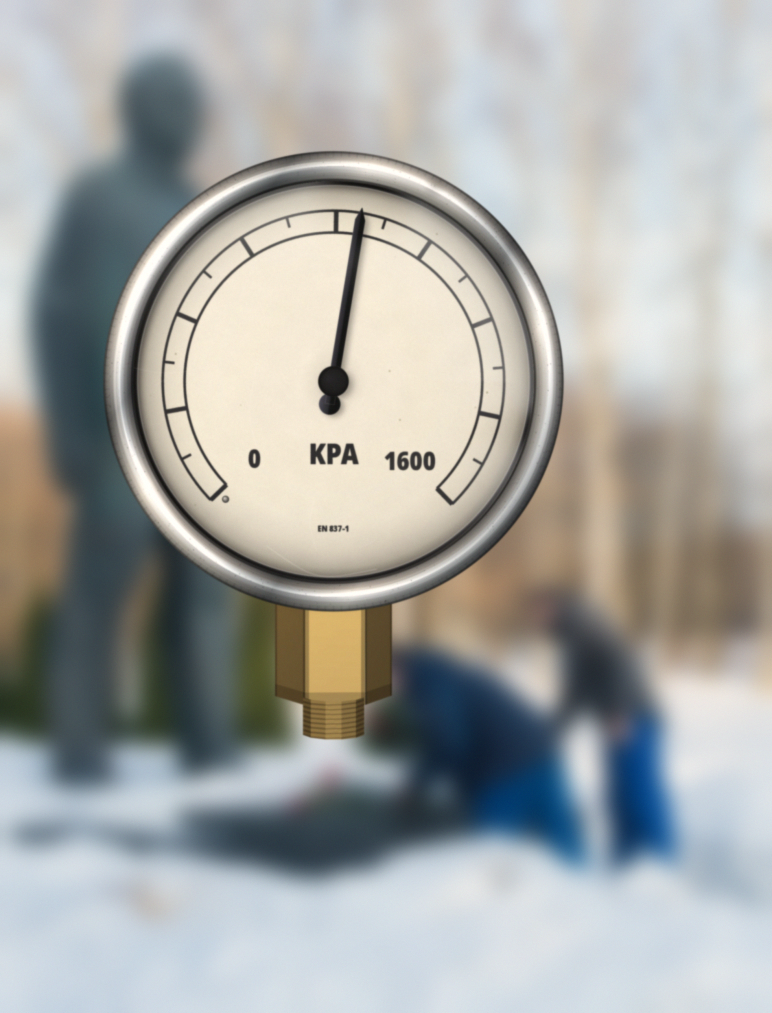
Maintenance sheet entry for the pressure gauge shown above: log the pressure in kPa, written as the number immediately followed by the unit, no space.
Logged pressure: 850kPa
